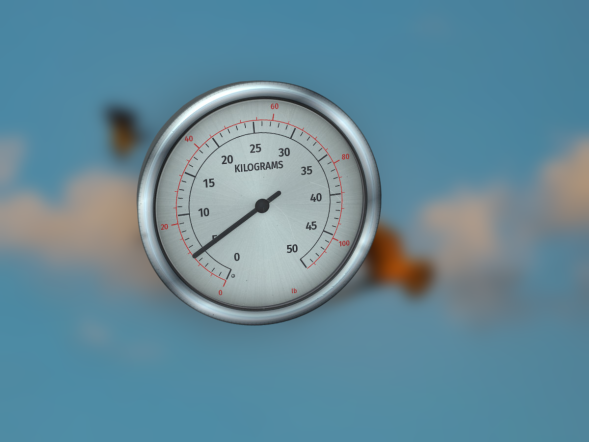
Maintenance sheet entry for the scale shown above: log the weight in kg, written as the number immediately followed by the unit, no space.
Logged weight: 5kg
